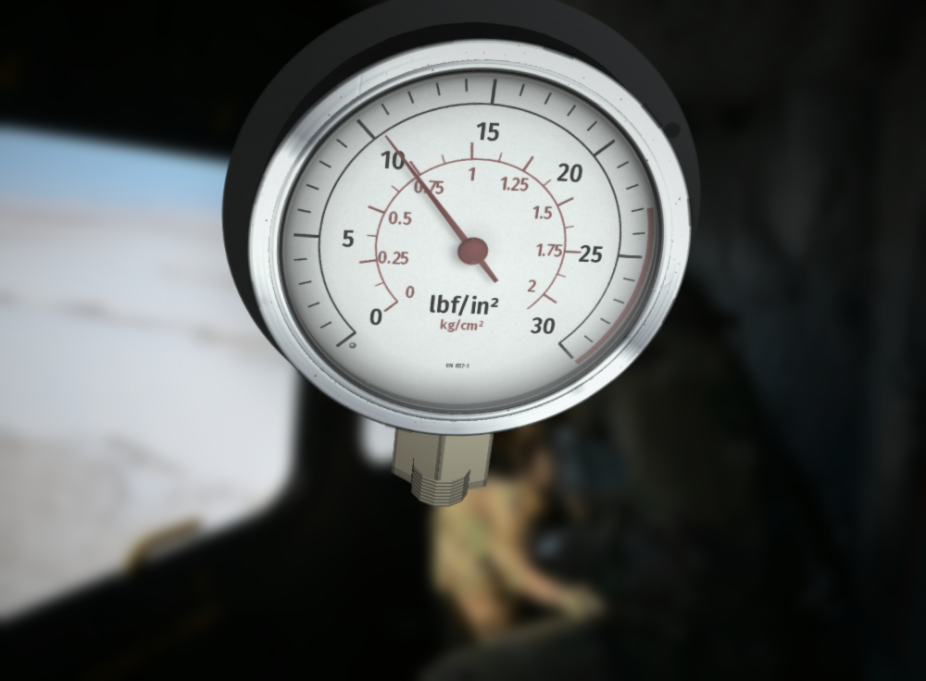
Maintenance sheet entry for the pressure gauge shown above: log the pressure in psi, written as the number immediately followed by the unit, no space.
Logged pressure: 10.5psi
